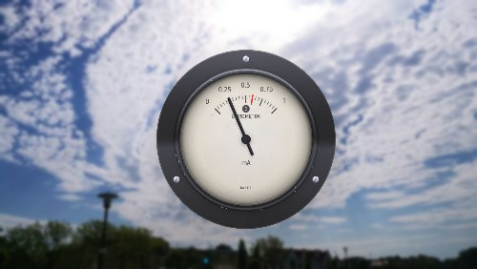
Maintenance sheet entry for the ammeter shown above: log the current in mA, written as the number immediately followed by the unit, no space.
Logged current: 0.25mA
